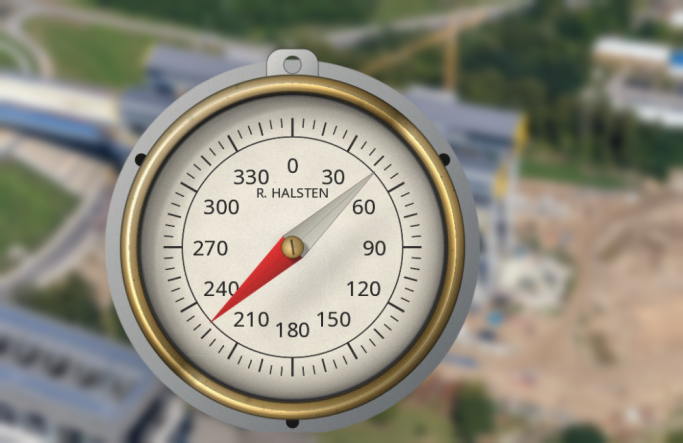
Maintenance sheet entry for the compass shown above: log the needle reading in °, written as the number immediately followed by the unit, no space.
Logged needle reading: 227.5°
